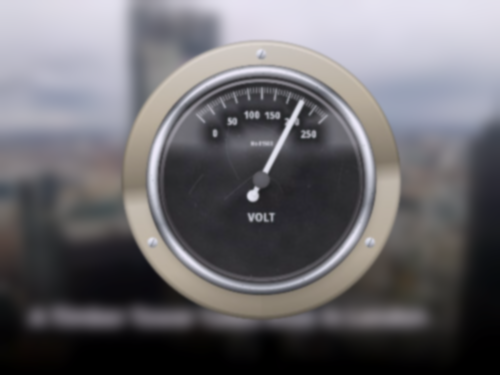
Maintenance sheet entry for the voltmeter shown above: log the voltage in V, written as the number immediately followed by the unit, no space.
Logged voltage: 200V
